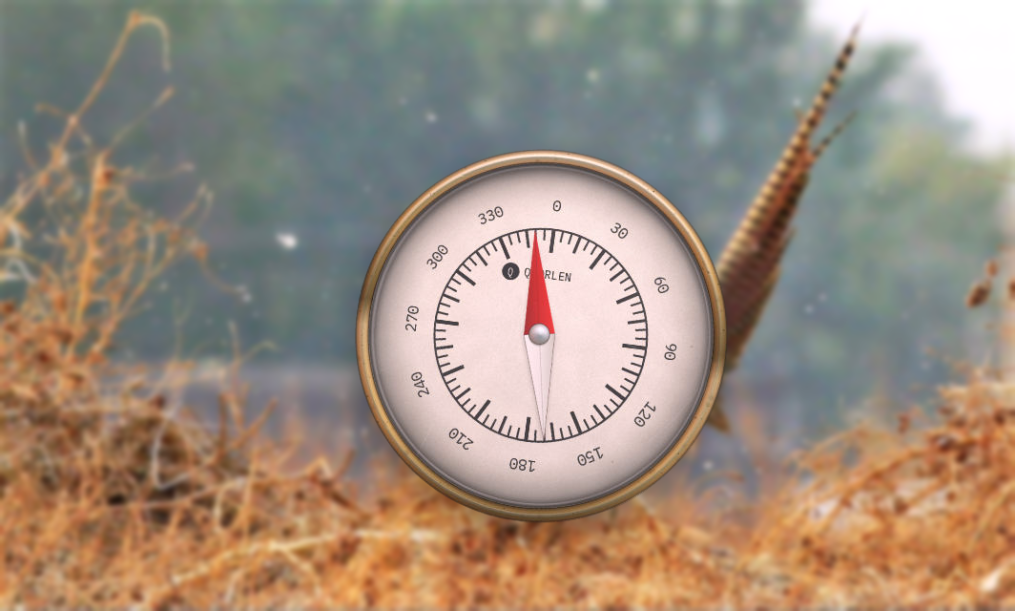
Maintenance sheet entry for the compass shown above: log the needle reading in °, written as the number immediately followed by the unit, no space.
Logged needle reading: 350°
